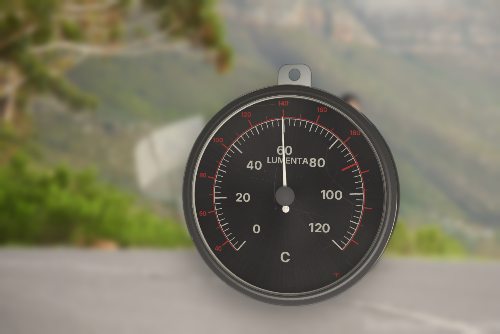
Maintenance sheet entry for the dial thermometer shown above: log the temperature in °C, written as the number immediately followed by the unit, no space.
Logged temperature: 60°C
